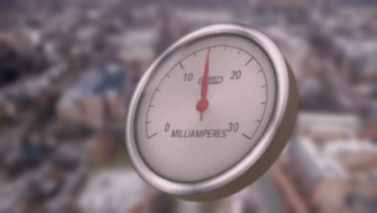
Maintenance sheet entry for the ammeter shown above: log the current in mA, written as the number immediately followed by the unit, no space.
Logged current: 14mA
